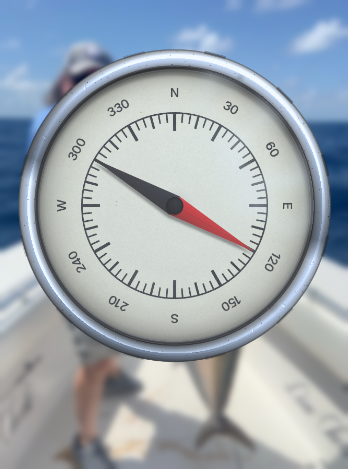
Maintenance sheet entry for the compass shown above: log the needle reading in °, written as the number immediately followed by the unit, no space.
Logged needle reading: 120°
